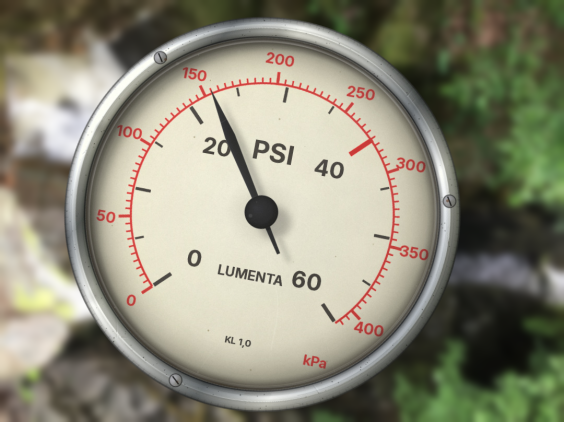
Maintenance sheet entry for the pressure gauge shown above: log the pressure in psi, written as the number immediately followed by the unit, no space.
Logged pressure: 22.5psi
